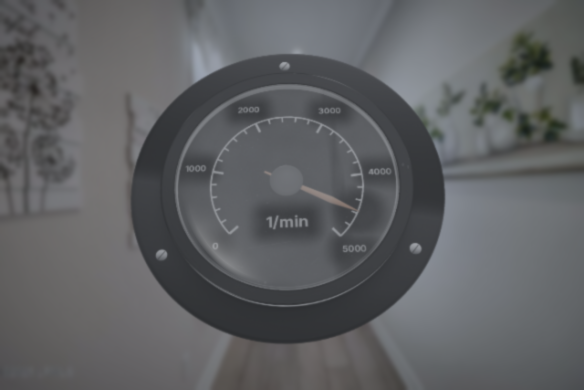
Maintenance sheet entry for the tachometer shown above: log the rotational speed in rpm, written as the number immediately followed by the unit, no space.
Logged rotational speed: 4600rpm
